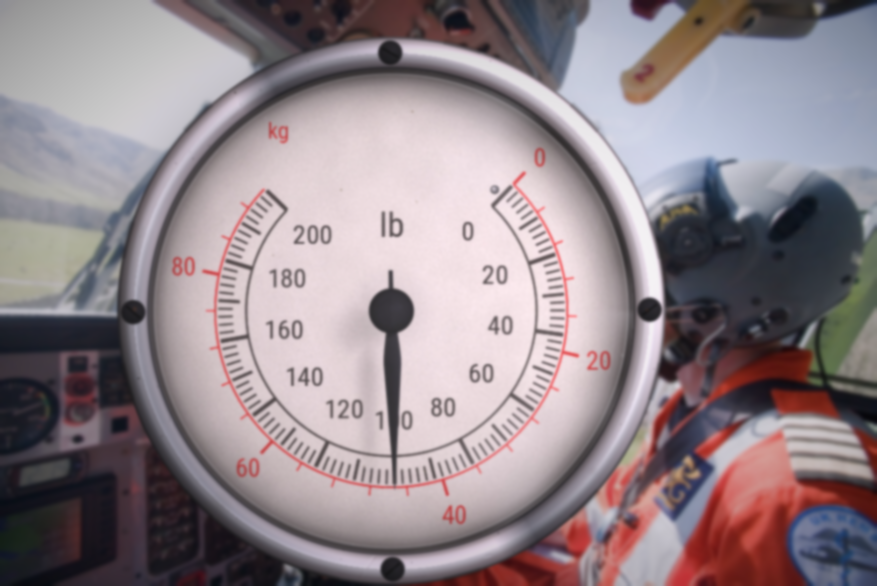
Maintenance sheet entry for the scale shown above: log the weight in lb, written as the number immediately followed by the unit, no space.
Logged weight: 100lb
